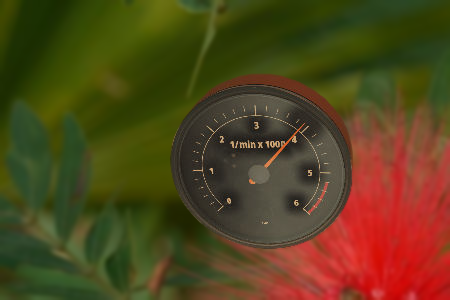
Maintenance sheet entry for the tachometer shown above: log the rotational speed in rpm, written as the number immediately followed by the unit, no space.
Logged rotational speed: 3900rpm
